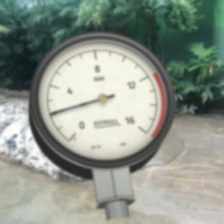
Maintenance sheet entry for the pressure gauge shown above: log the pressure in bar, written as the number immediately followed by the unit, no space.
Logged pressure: 2bar
